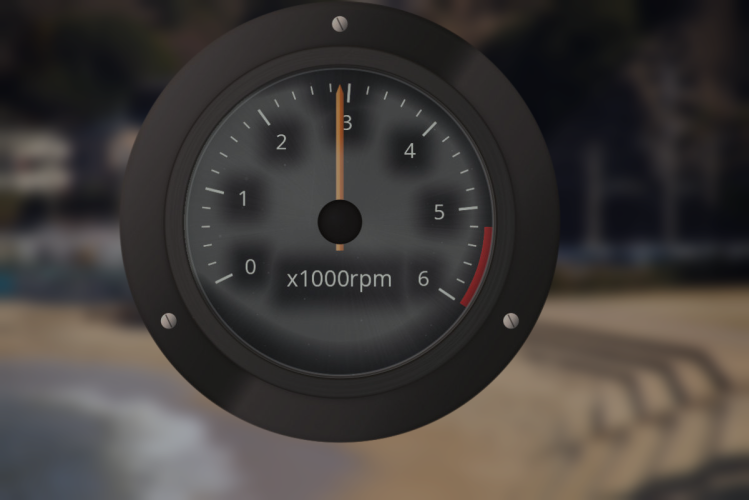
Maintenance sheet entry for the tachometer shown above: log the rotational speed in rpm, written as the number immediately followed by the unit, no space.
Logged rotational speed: 2900rpm
